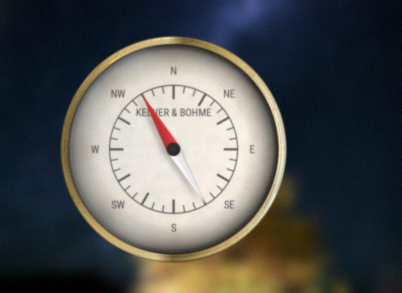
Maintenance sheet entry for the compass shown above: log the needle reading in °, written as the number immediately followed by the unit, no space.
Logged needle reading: 330°
